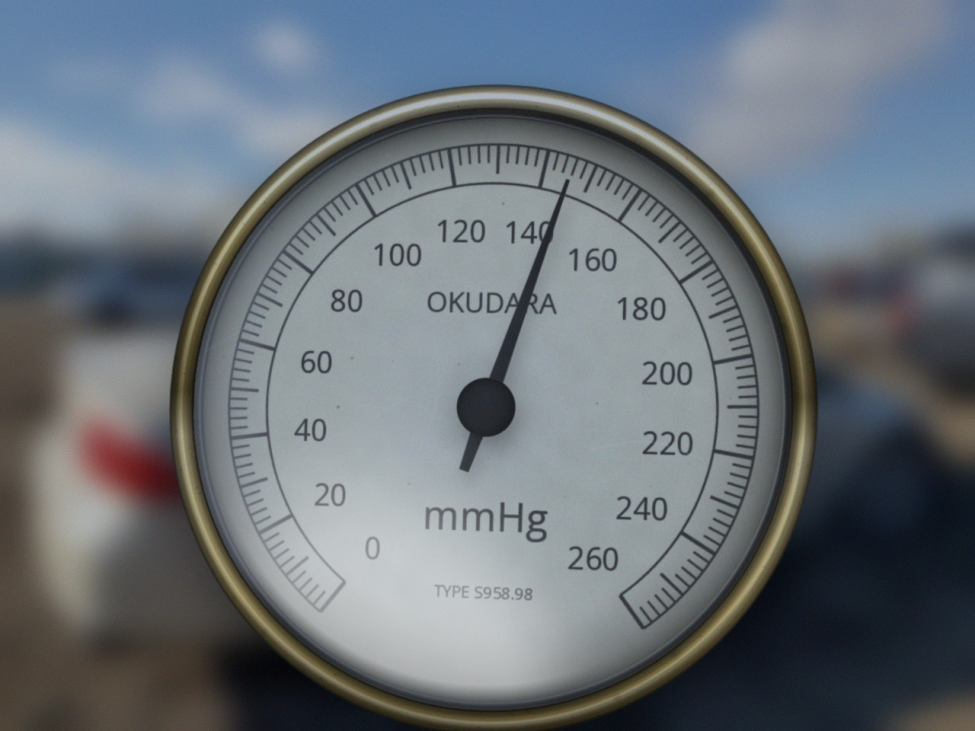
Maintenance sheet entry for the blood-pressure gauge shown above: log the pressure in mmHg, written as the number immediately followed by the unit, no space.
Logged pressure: 146mmHg
